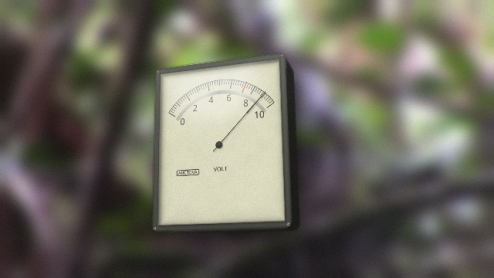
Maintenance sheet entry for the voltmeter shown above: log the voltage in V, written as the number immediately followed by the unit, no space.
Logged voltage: 9V
